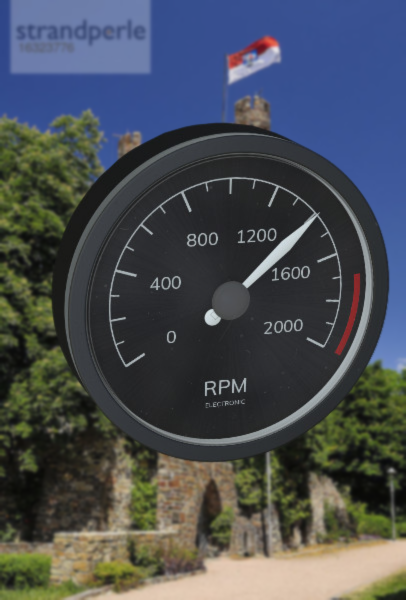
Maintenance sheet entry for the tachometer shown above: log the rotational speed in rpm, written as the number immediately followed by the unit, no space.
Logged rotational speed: 1400rpm
